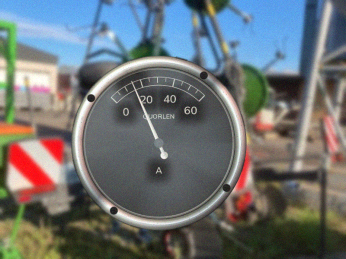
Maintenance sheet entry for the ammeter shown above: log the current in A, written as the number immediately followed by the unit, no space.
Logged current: 15A
